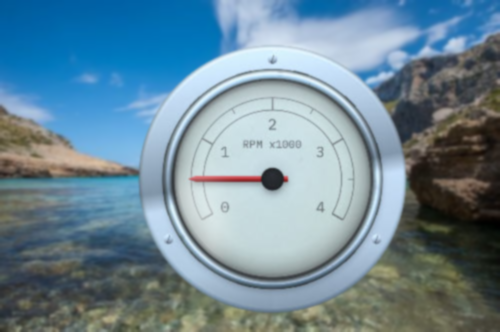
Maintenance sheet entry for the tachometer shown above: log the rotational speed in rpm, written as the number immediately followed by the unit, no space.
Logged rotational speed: 500rpm
